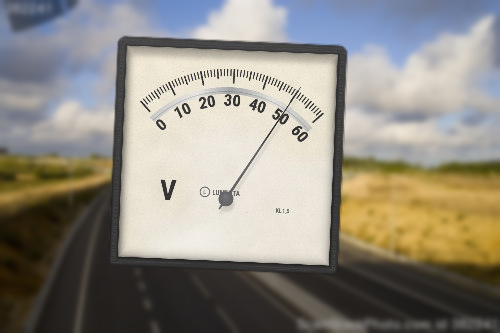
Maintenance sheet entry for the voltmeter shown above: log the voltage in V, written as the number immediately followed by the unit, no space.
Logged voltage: 50V
